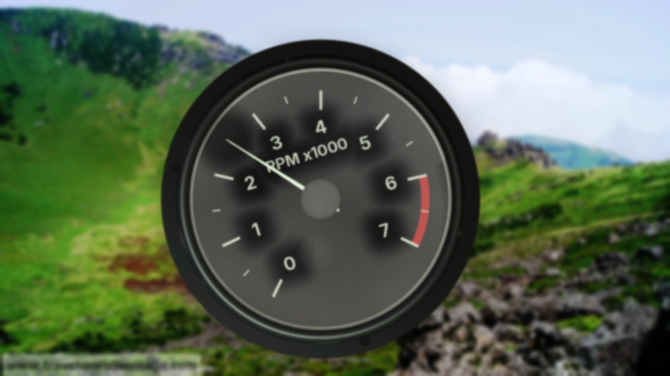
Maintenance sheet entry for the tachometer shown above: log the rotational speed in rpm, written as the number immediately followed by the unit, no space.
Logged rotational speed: 2500rpm
